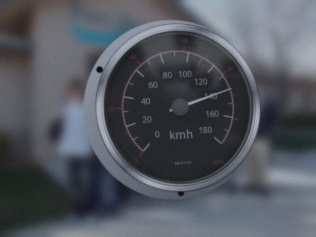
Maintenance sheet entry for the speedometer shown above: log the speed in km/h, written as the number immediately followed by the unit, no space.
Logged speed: 140km/h
